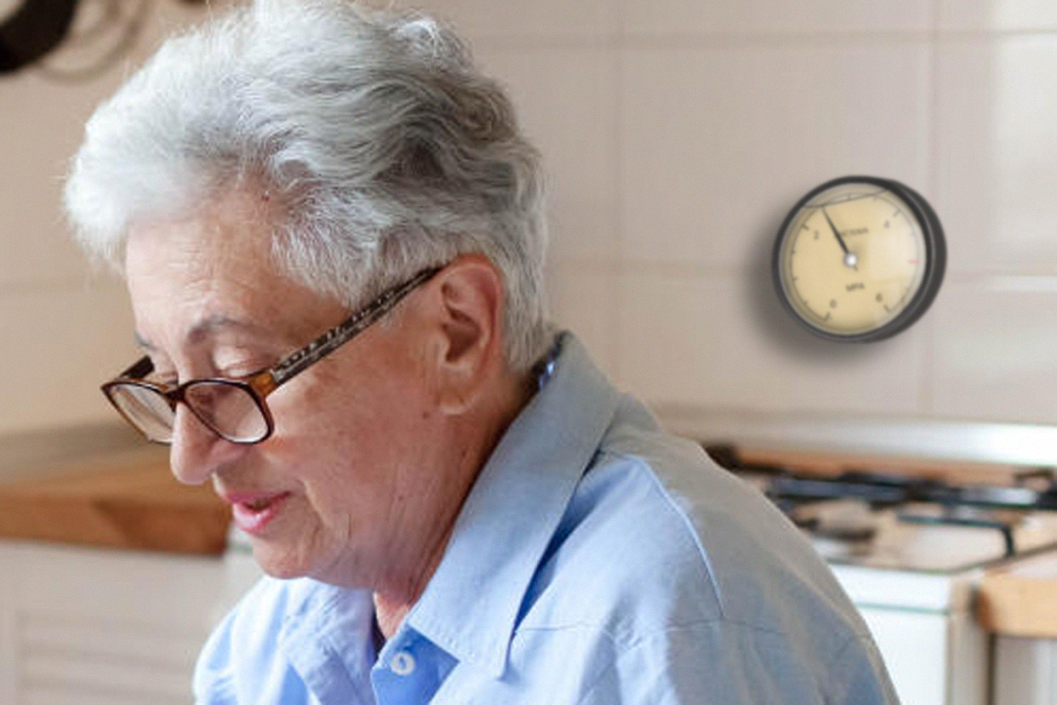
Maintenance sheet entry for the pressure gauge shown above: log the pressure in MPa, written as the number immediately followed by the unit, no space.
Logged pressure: 2.5MPa
